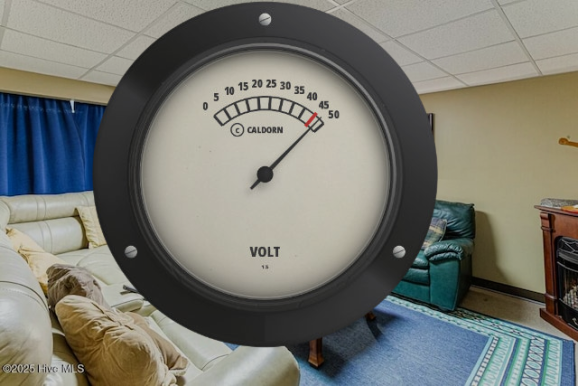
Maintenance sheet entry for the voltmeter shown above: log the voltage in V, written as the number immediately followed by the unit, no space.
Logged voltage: 47.5V
